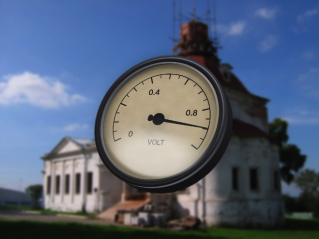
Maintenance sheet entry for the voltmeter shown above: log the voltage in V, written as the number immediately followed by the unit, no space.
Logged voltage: 0.9V
